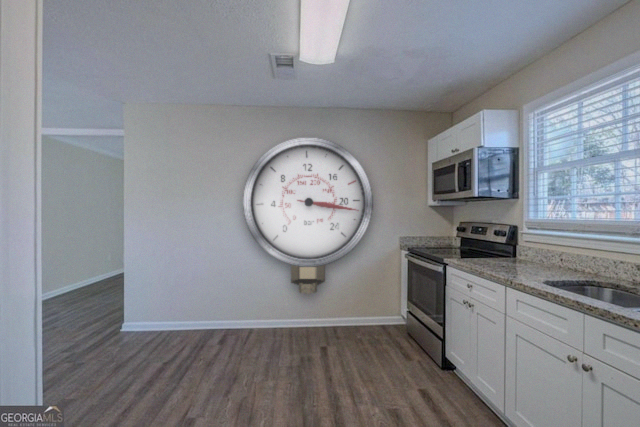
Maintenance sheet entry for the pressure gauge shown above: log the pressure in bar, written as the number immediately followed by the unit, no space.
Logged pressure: 21bar
